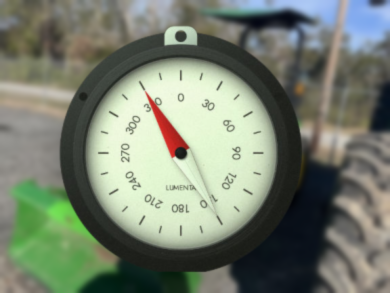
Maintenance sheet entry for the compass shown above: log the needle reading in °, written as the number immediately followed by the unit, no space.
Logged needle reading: 330°
